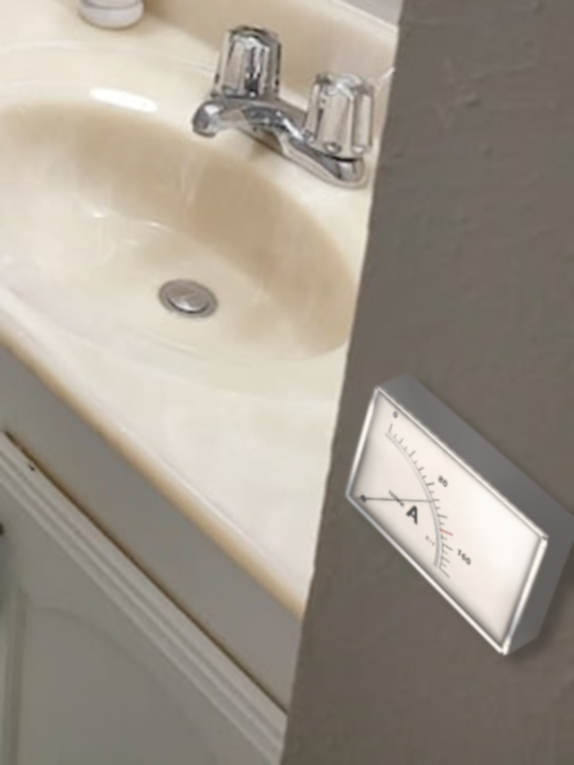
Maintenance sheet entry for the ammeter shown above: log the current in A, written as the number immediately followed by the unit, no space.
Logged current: 100A
